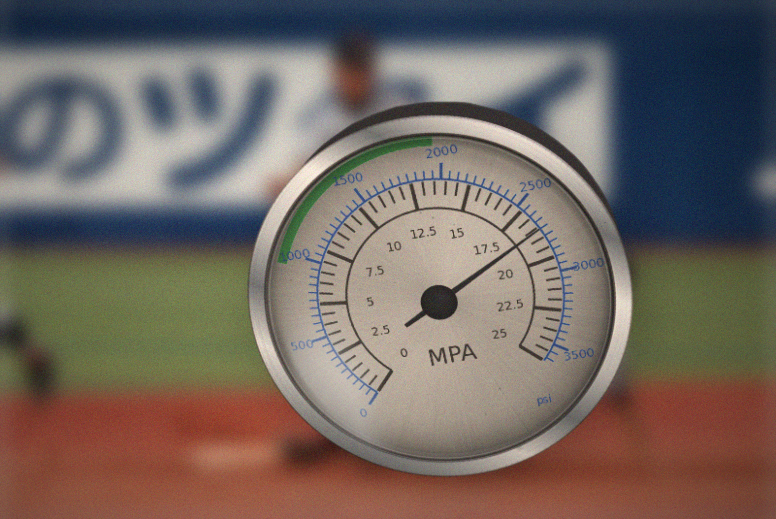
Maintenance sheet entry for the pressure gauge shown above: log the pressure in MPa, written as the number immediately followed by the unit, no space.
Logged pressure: 18.5MPa
